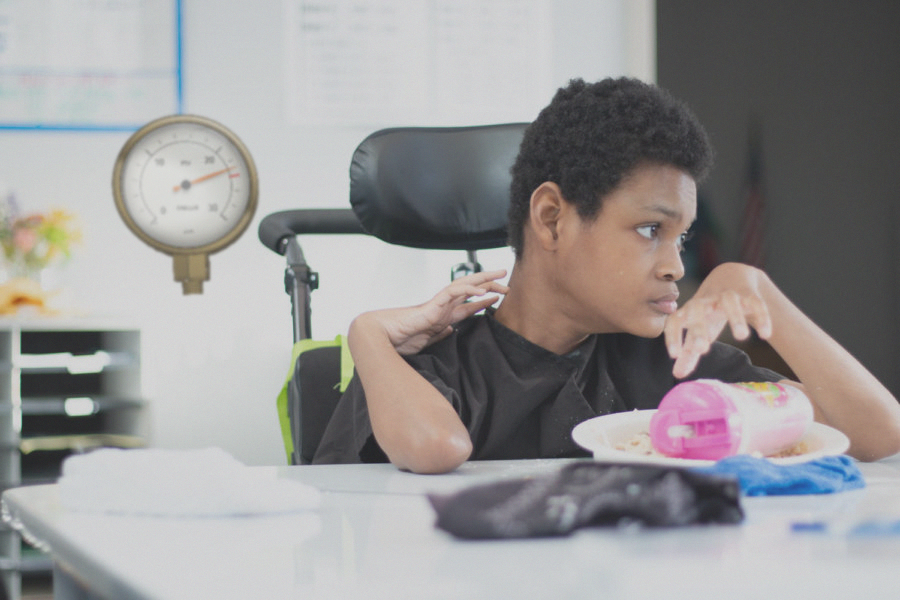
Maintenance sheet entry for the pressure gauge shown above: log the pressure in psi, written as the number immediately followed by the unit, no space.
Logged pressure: 23psi
